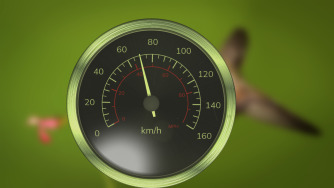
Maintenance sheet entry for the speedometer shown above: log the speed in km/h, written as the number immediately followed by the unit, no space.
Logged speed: 70km/h
